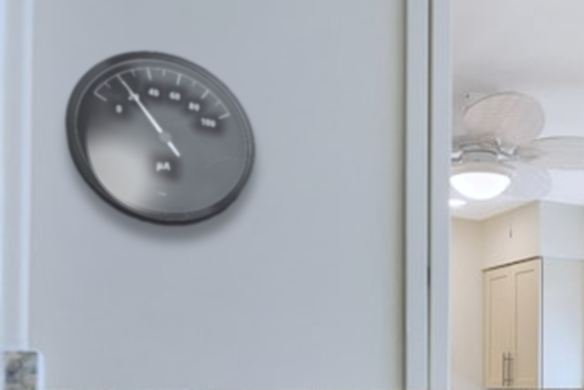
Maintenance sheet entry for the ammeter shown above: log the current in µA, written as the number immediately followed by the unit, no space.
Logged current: 20µA
